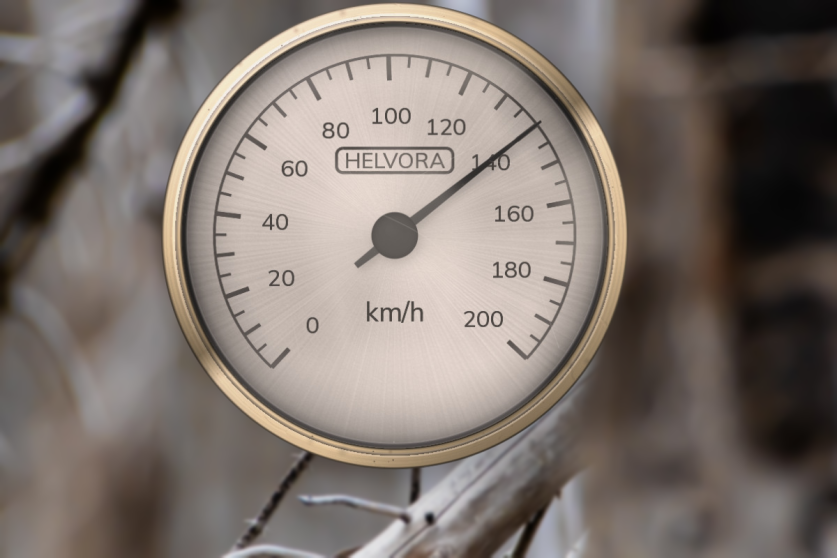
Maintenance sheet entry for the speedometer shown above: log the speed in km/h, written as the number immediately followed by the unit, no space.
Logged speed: 140km/h
